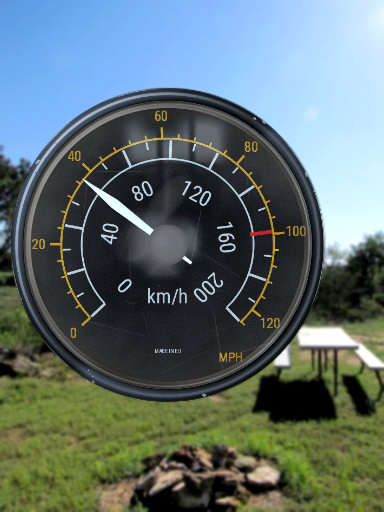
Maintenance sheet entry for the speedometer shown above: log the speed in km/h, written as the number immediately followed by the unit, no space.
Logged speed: 60km/h
